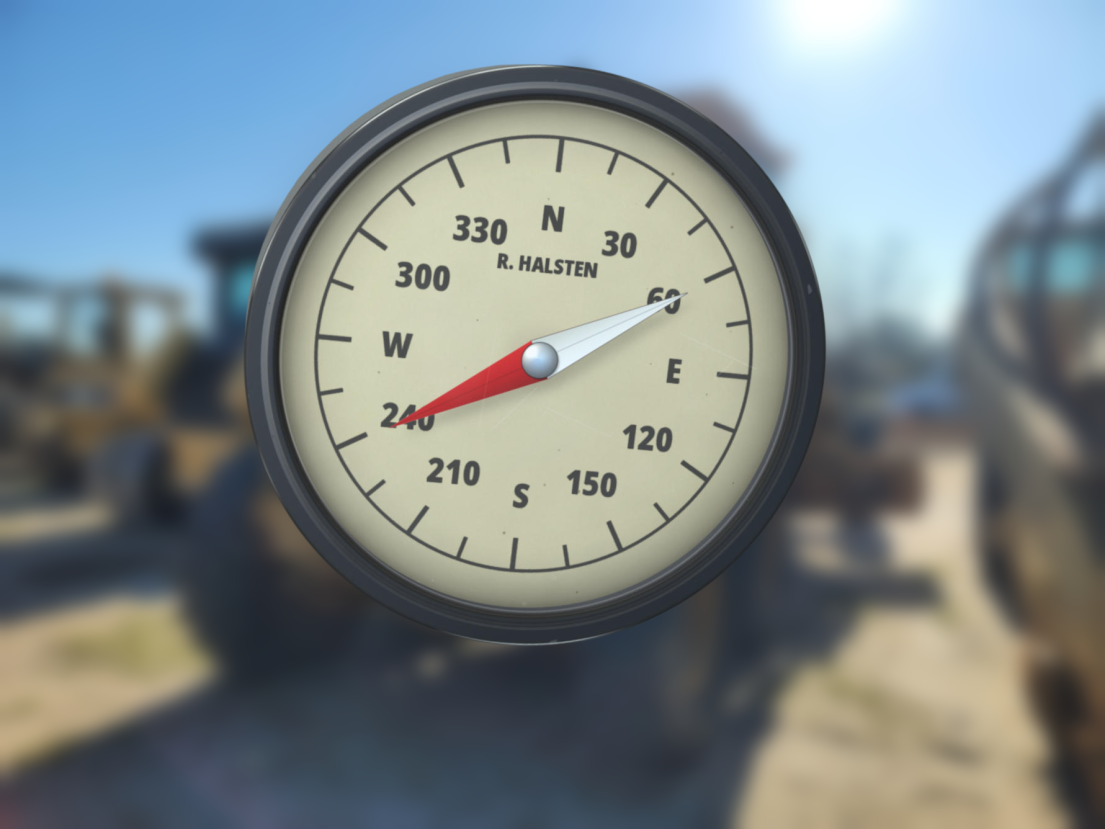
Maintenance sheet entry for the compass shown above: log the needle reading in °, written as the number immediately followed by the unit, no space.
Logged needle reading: 240°
